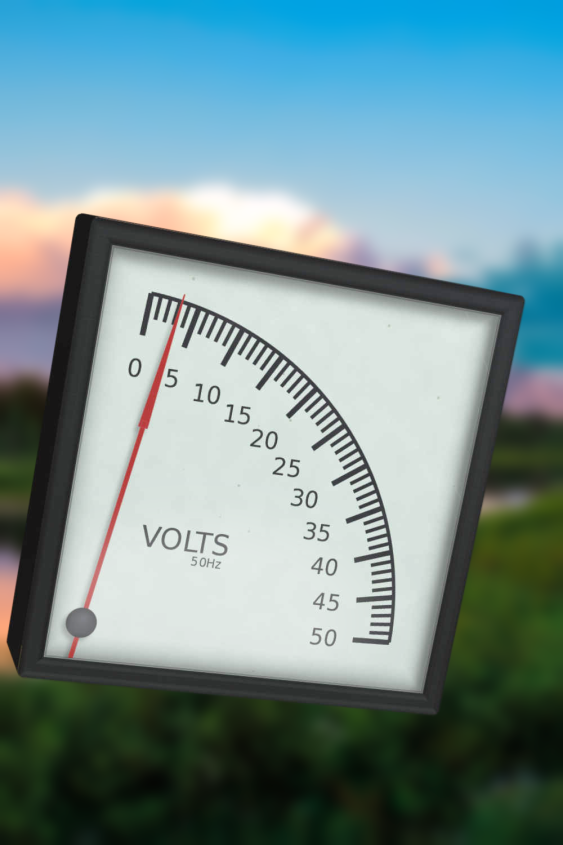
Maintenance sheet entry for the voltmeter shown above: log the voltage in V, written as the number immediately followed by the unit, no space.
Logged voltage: 3V
